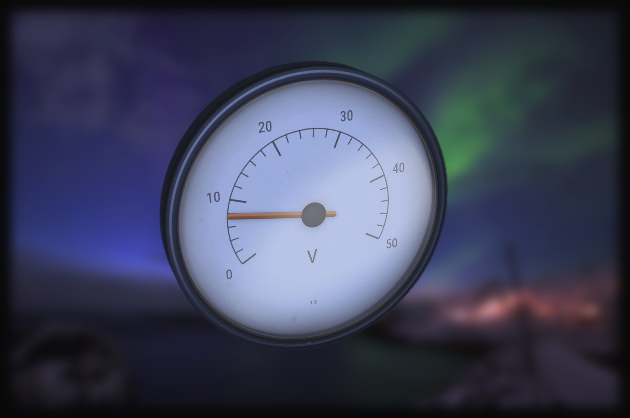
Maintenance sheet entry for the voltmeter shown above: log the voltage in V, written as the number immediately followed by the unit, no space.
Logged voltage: 8V
